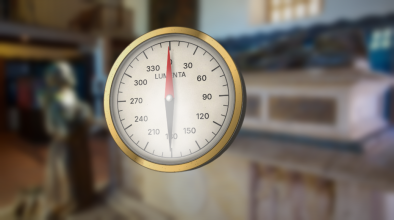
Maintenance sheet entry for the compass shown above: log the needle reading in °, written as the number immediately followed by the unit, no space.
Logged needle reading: 0°
